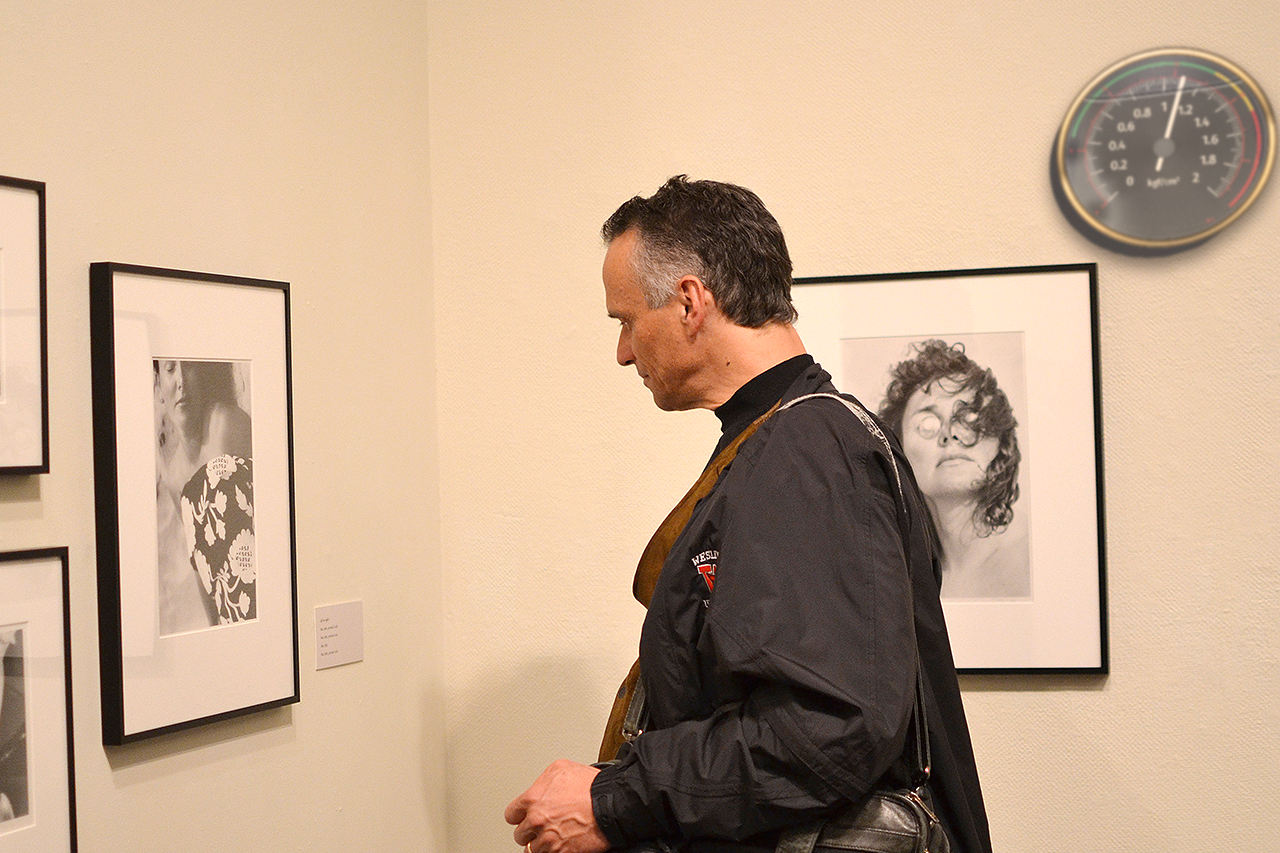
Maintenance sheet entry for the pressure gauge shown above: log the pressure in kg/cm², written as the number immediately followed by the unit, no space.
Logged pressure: 1.1kg/cm²
